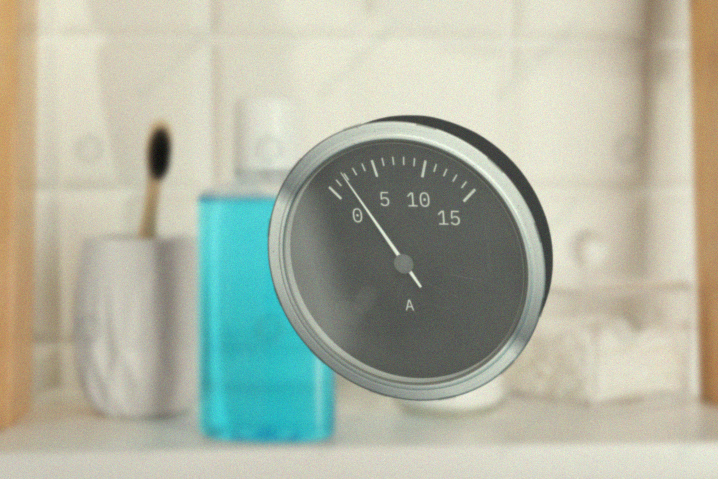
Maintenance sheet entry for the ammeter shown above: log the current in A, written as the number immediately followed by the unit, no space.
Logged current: 2A
